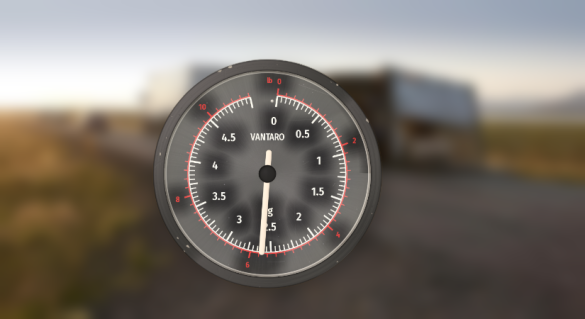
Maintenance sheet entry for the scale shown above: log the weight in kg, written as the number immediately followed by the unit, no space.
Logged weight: 2.6kg
